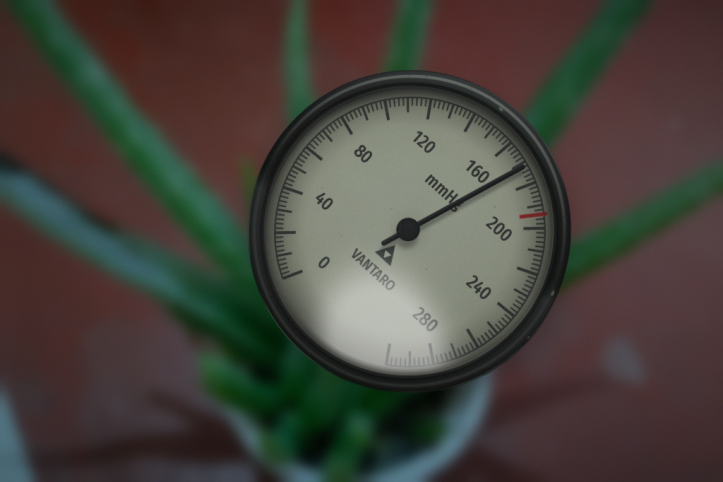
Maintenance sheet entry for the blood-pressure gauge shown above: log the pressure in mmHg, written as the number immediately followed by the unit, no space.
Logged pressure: 172mmHg
